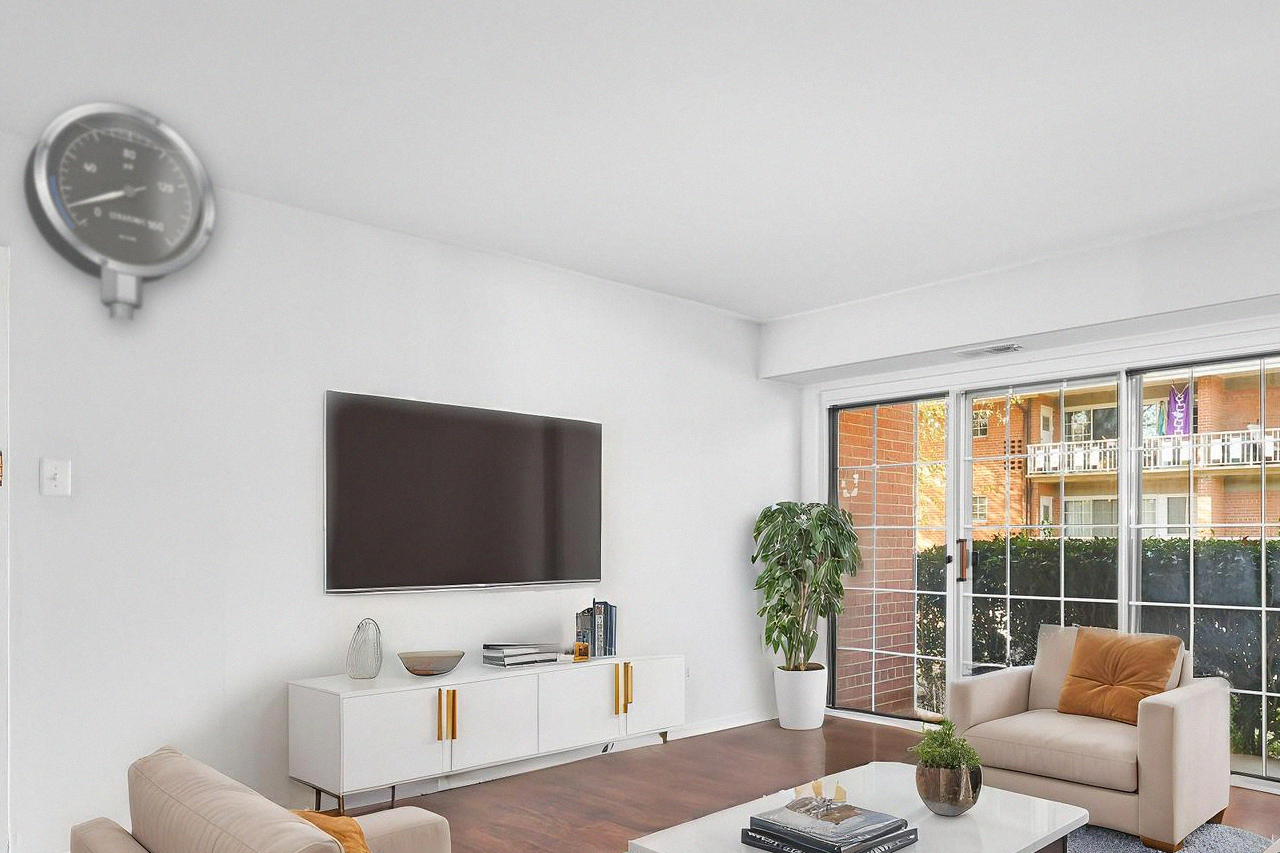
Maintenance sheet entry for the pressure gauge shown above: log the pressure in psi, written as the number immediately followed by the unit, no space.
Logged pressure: 10psi
